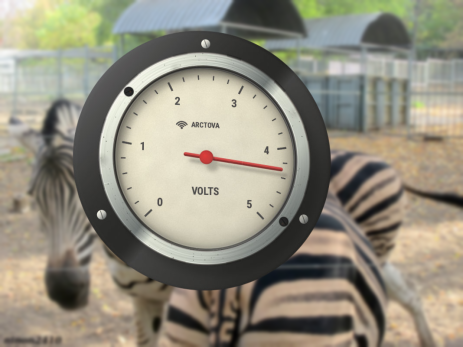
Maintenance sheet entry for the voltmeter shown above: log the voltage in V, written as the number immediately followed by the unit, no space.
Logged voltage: 4.3V
